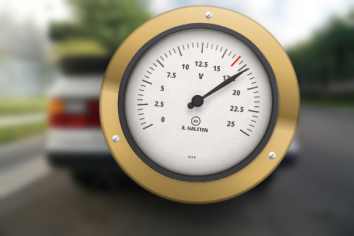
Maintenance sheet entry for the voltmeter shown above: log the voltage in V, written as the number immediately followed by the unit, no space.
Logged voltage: 18V
